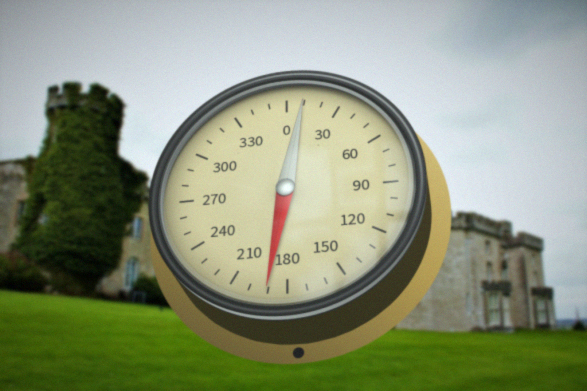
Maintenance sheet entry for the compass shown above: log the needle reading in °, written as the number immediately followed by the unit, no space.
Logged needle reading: 190°
